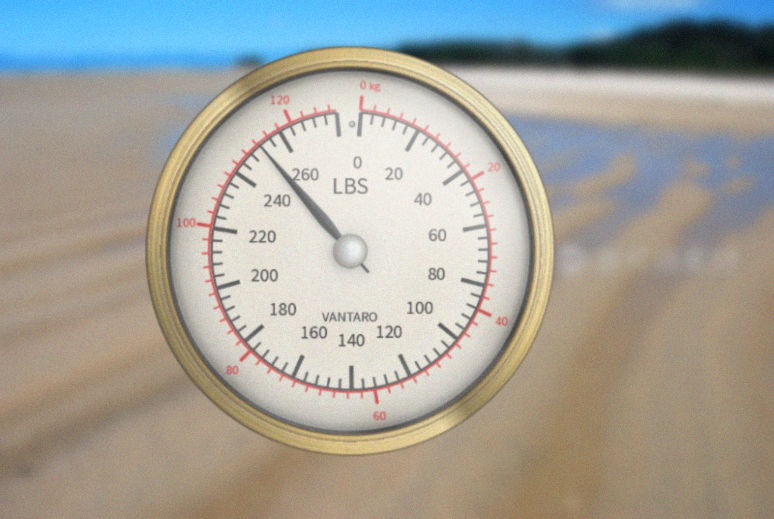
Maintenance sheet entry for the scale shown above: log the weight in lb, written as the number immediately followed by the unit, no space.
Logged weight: 252lb
